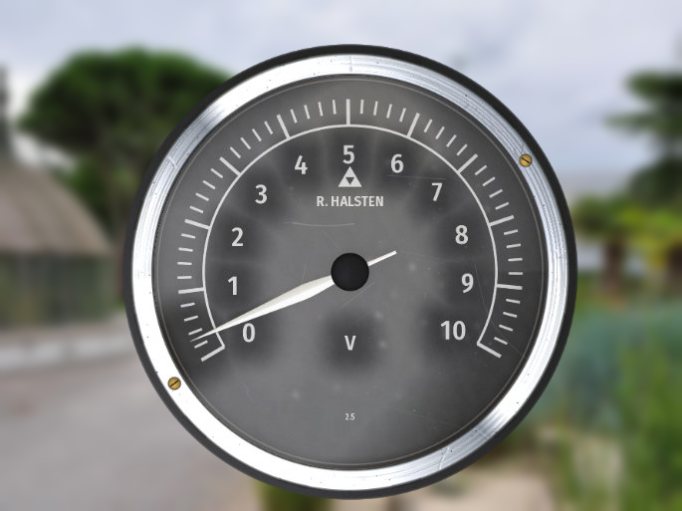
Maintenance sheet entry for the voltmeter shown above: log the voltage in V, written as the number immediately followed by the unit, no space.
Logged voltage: 0.3V
